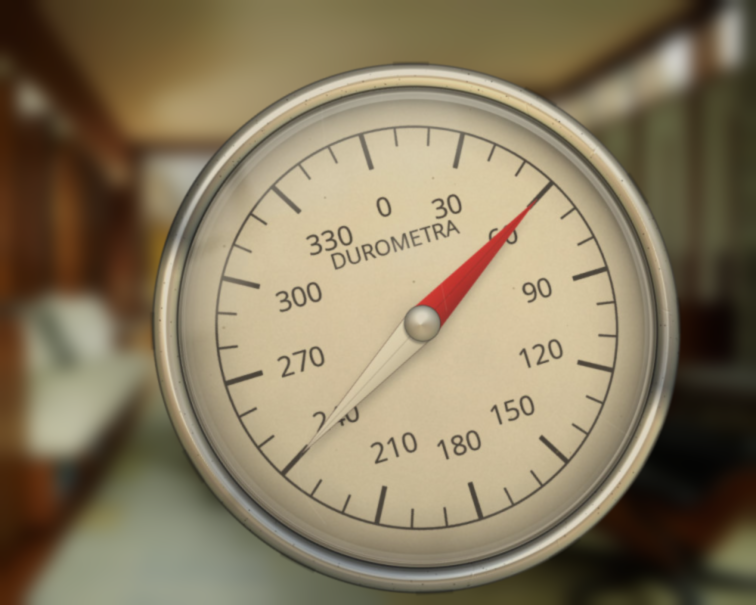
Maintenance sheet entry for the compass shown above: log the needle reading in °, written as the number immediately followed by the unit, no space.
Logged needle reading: 60°
